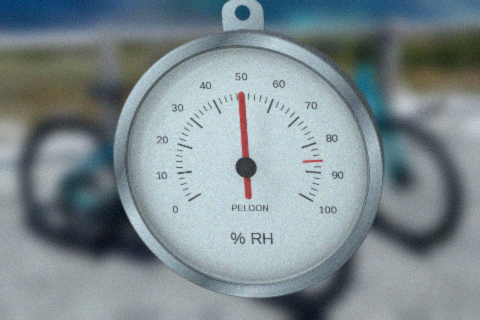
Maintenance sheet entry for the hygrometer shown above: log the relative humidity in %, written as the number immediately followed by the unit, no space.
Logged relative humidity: 50%
